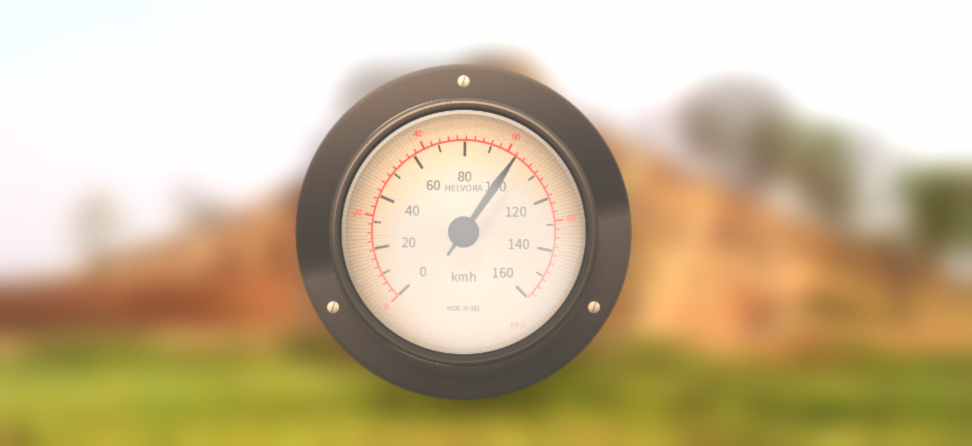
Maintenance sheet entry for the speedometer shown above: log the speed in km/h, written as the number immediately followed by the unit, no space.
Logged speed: 100km/h
